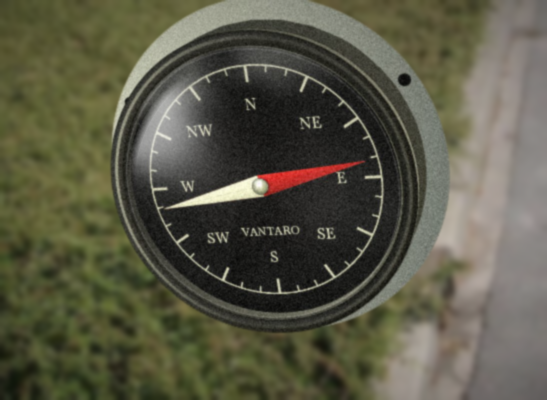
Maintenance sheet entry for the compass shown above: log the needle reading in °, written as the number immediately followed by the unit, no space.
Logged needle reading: 80°
